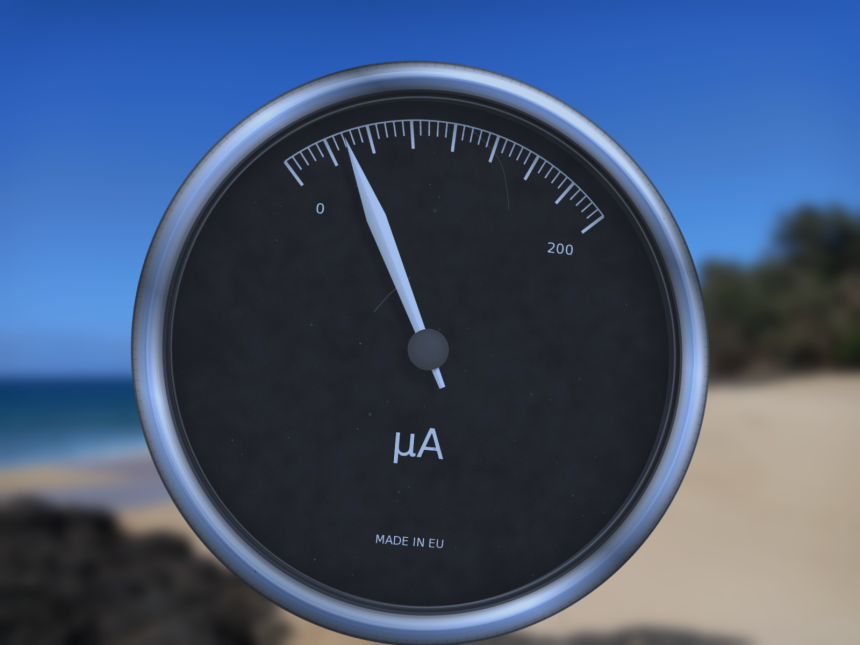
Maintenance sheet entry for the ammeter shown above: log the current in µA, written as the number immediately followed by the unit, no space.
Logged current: 35µA
